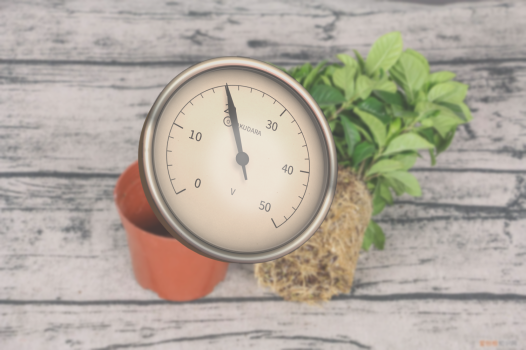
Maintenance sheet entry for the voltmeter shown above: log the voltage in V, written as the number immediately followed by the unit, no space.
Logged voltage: 20V
